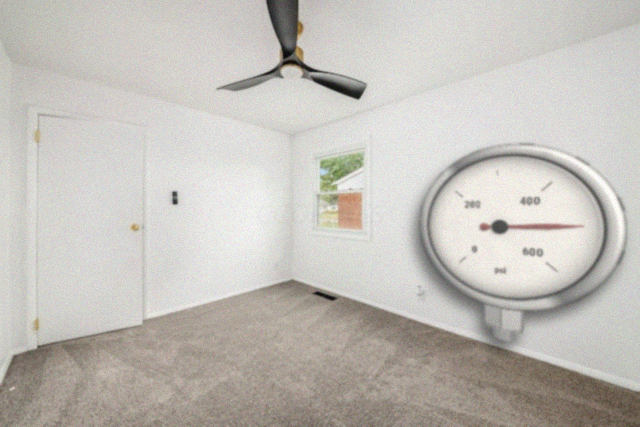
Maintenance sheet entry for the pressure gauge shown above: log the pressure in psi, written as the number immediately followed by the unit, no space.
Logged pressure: 500psi
